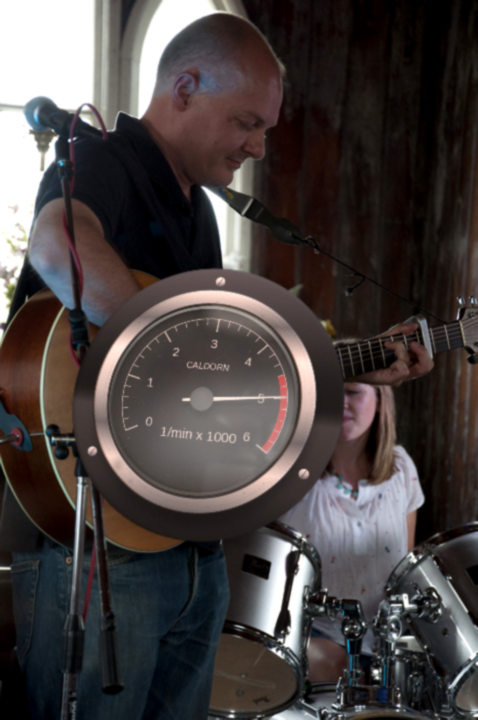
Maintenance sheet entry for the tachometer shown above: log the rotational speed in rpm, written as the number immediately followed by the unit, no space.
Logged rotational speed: 5000rpm
